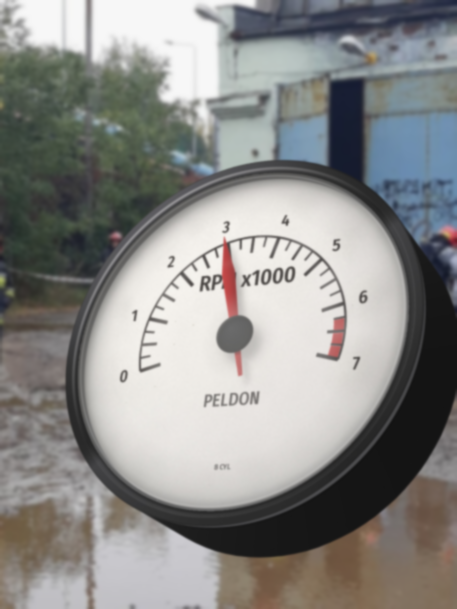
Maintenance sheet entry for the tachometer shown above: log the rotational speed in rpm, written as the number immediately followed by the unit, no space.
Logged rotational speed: 3000rpm
